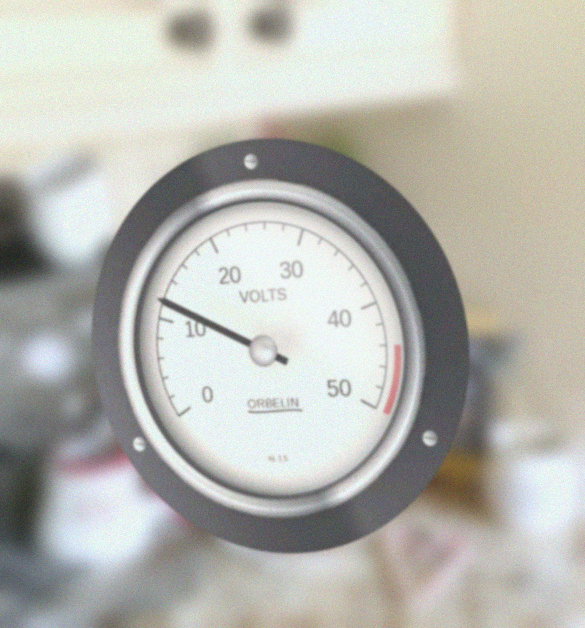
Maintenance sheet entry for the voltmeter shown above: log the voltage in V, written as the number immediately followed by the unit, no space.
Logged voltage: 12V
